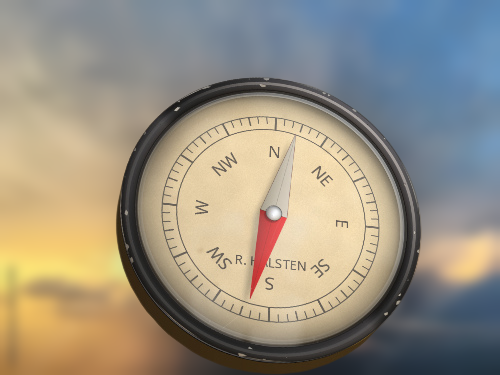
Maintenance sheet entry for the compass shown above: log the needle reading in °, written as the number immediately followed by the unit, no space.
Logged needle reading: 192.5°
